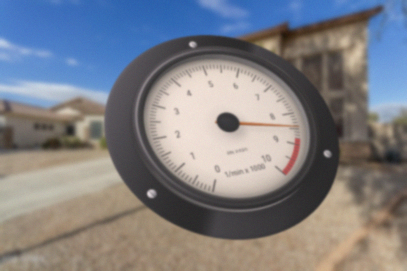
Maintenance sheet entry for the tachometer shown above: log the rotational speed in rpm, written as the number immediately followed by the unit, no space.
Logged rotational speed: 8500rpm
